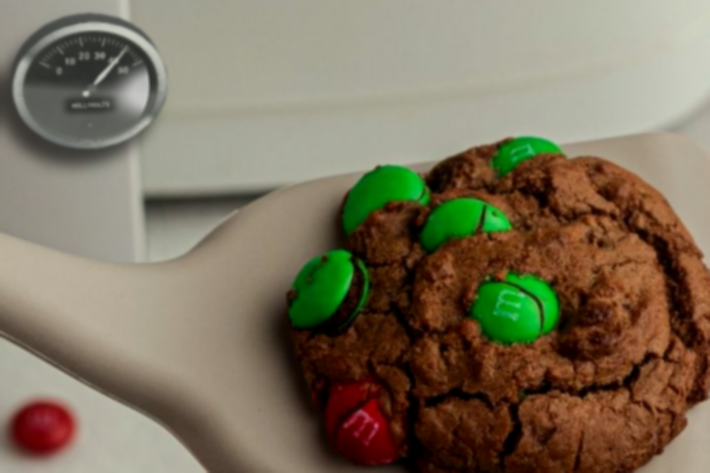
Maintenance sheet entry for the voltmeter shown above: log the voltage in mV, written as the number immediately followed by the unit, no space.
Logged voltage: 40mV
